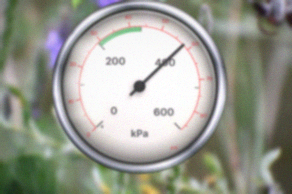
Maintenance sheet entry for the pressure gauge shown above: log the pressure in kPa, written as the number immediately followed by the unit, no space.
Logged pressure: 400kPa
